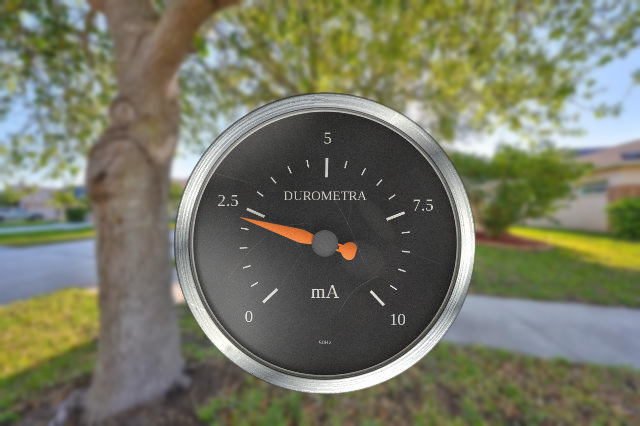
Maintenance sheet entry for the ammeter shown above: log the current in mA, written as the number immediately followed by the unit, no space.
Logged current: 2.25mA
